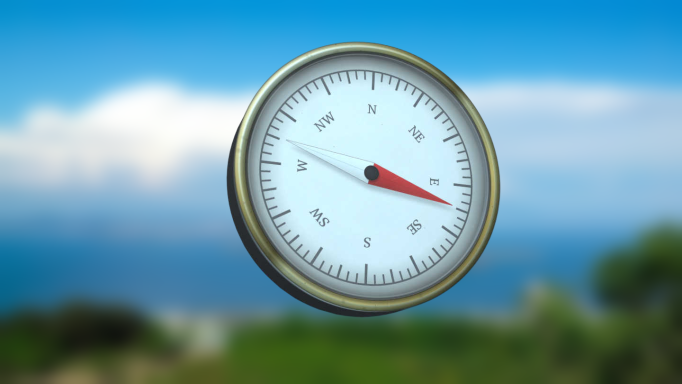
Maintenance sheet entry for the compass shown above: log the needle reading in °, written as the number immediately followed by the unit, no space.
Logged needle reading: 105°
